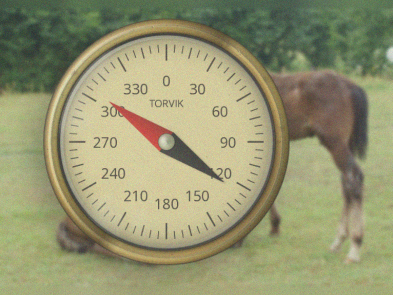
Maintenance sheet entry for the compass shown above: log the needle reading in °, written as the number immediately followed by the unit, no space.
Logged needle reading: 305°
